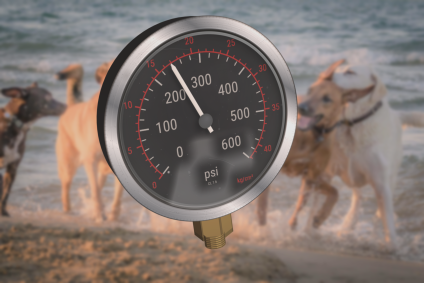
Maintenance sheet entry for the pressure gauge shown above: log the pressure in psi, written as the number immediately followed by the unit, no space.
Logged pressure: 240psi
